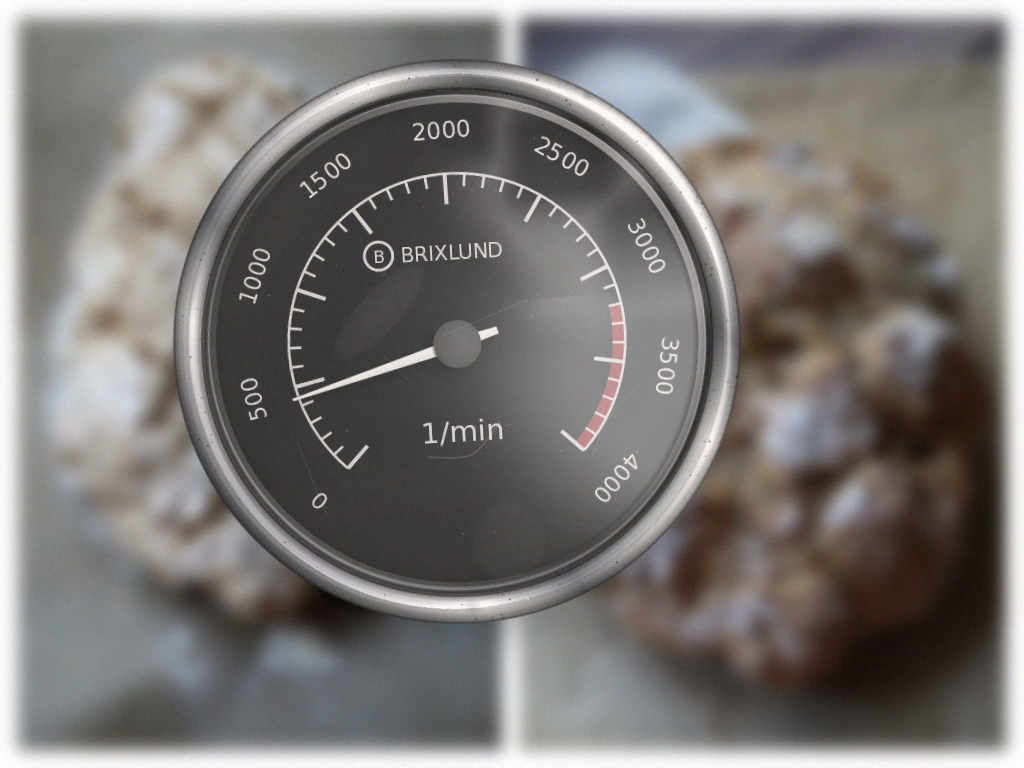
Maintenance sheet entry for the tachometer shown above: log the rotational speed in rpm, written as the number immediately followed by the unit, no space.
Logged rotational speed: 450rpm
